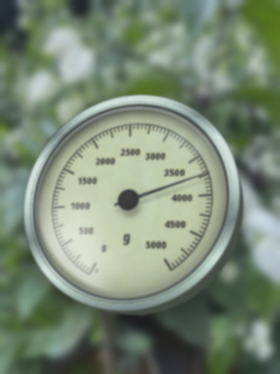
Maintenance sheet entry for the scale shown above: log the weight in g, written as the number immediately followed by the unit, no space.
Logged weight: 3750g
